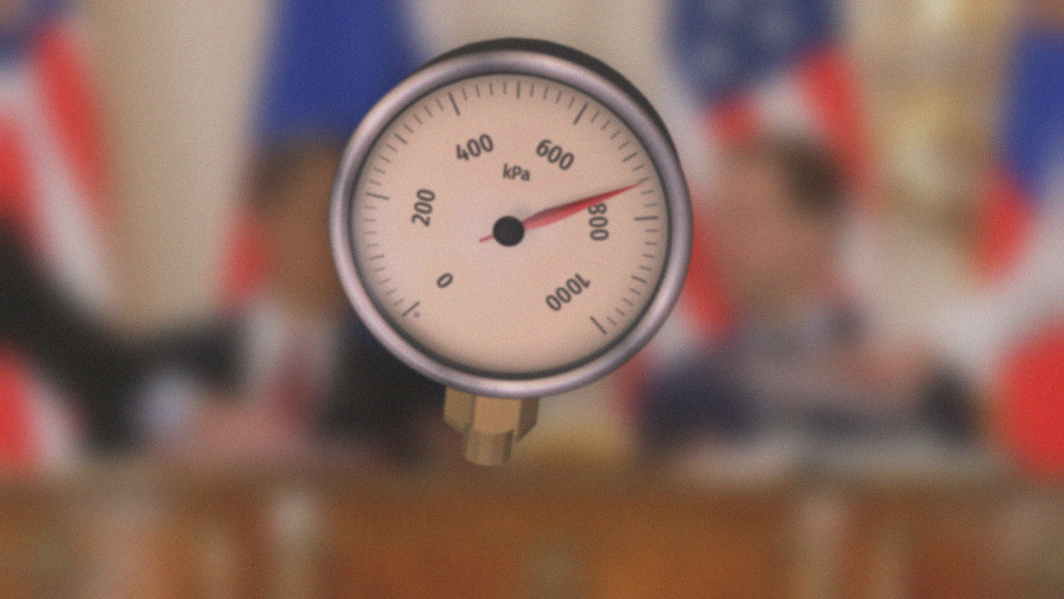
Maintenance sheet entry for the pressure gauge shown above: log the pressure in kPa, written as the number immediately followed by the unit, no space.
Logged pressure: 740kPa
